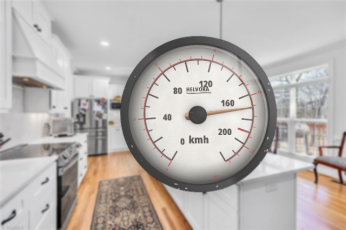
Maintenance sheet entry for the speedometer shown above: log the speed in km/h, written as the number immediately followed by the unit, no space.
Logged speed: 170km/h
